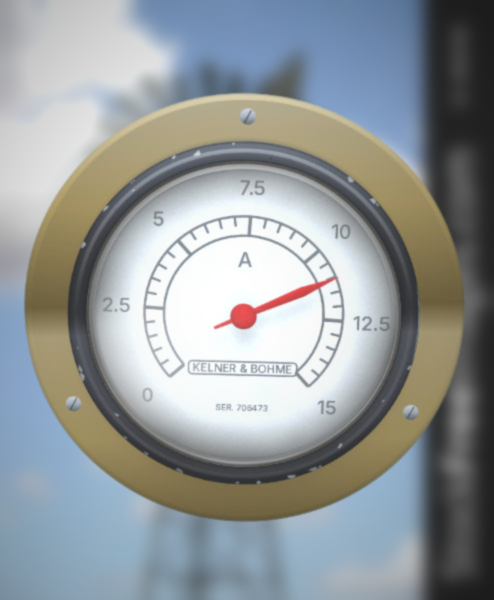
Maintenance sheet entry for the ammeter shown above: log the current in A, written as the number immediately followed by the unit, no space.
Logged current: 11A
